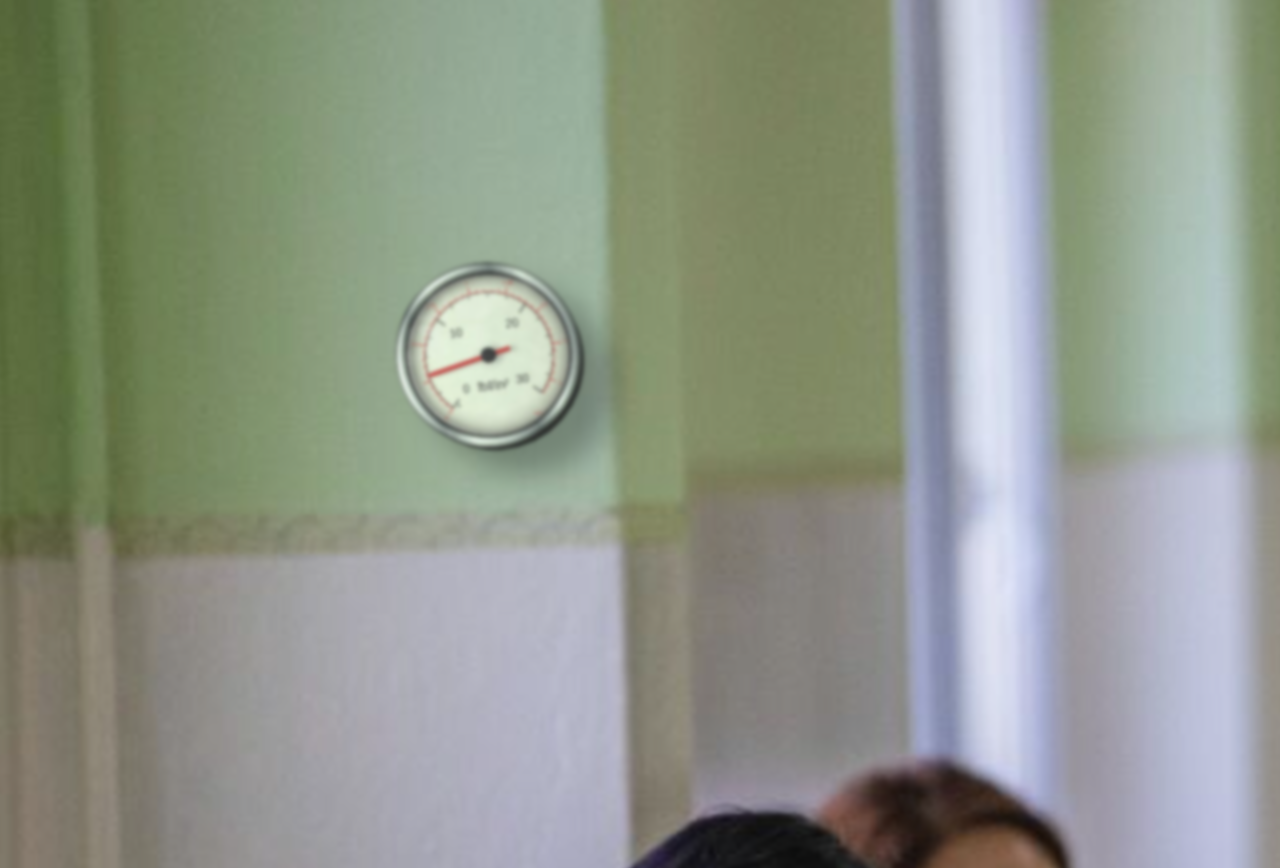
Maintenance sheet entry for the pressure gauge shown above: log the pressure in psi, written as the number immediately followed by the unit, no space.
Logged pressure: 4psi
